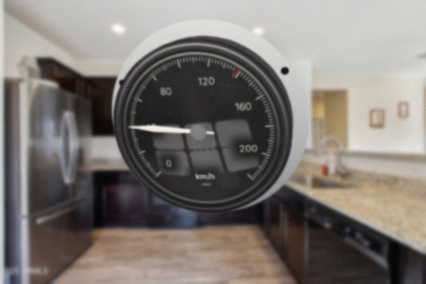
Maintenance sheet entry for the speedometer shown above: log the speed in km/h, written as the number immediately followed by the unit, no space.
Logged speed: 40km/h
